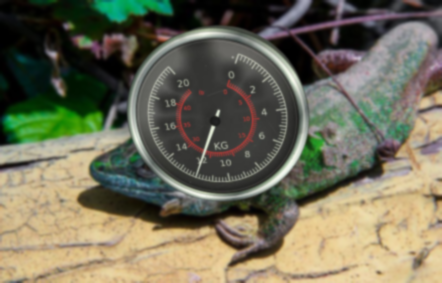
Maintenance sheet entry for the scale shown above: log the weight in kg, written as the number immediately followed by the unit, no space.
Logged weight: 12kg
